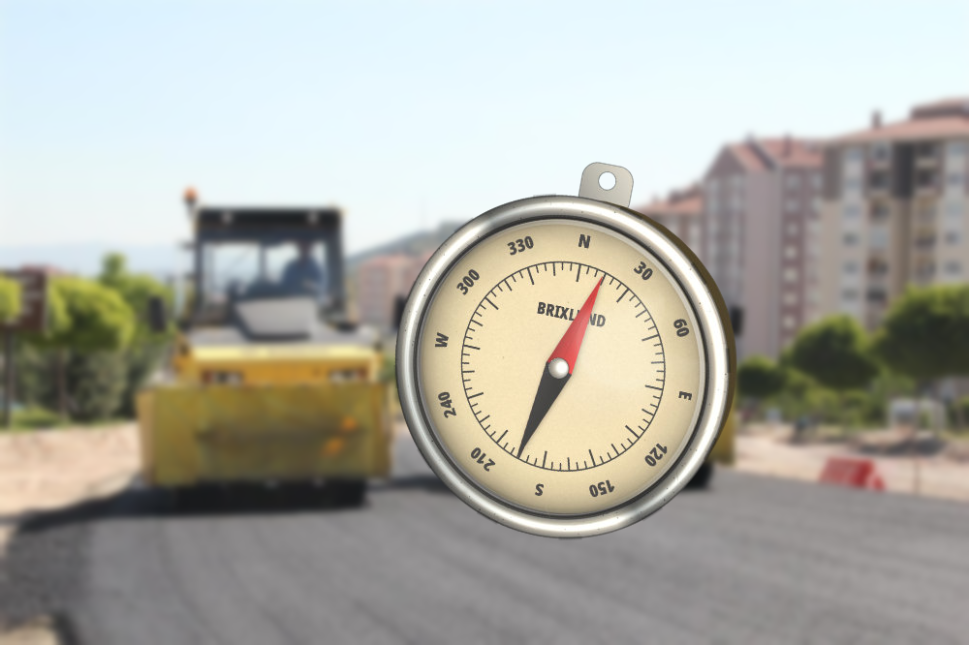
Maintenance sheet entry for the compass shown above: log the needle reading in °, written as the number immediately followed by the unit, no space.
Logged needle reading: 15°
